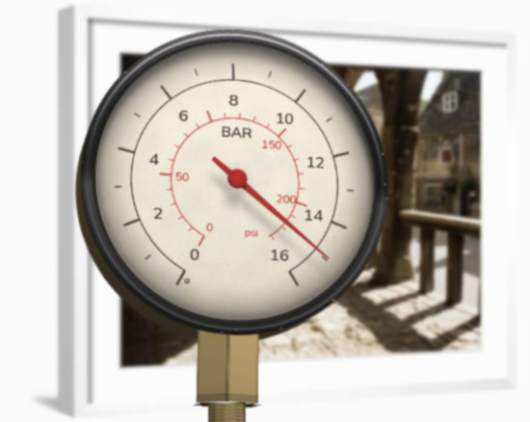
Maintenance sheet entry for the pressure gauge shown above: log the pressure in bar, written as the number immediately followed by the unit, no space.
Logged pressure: 15bar
